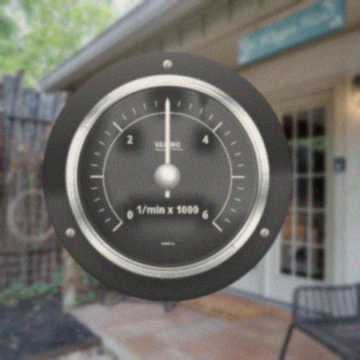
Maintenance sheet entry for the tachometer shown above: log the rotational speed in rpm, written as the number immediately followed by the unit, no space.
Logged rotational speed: 3000rpm
